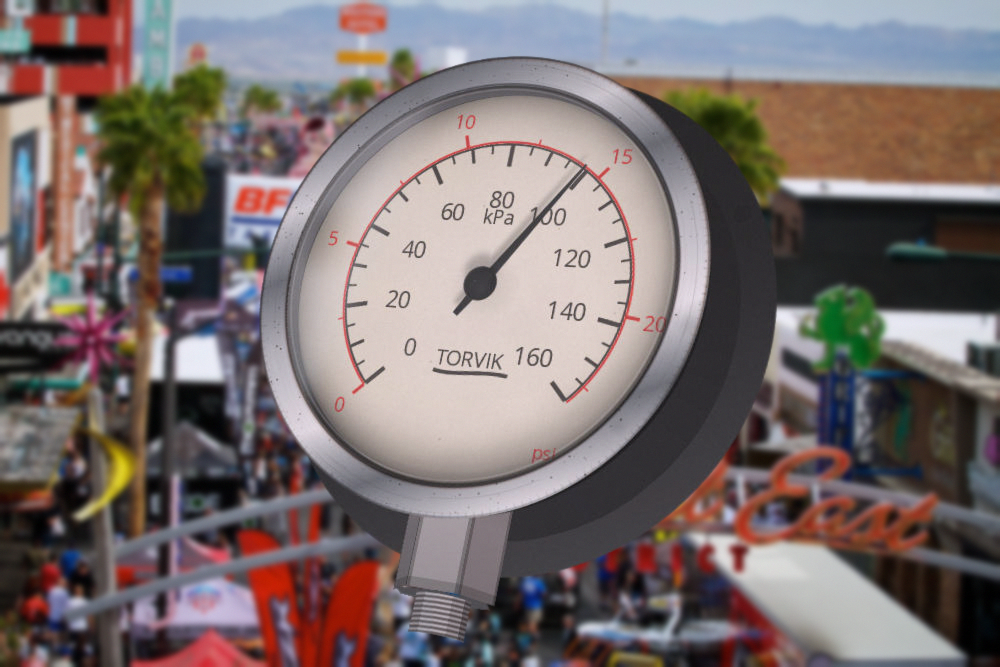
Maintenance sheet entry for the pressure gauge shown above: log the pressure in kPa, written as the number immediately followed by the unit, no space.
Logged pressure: 100kPa
